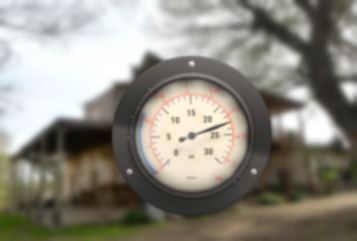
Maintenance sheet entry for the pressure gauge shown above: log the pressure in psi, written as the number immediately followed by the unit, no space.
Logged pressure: 23psi
